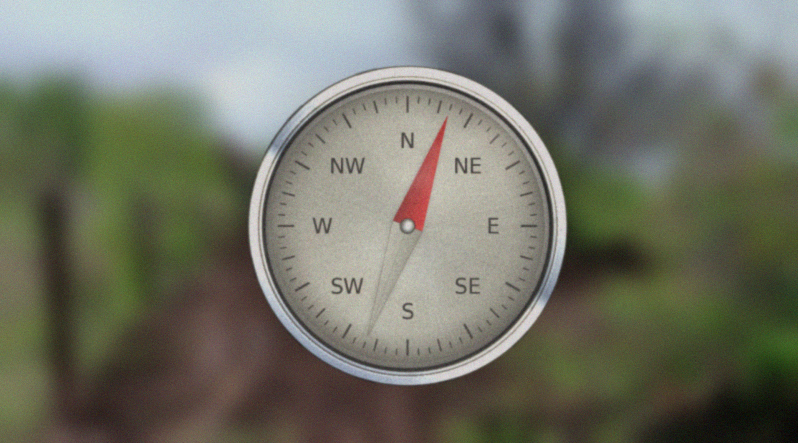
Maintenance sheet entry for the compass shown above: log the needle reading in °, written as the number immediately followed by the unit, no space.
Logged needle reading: 20°
